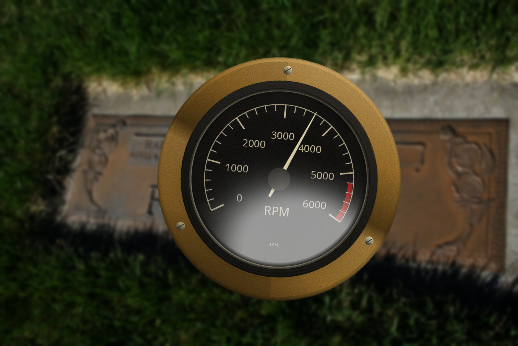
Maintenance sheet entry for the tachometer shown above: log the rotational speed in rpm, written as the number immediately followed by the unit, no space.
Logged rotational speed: 3600rpm
